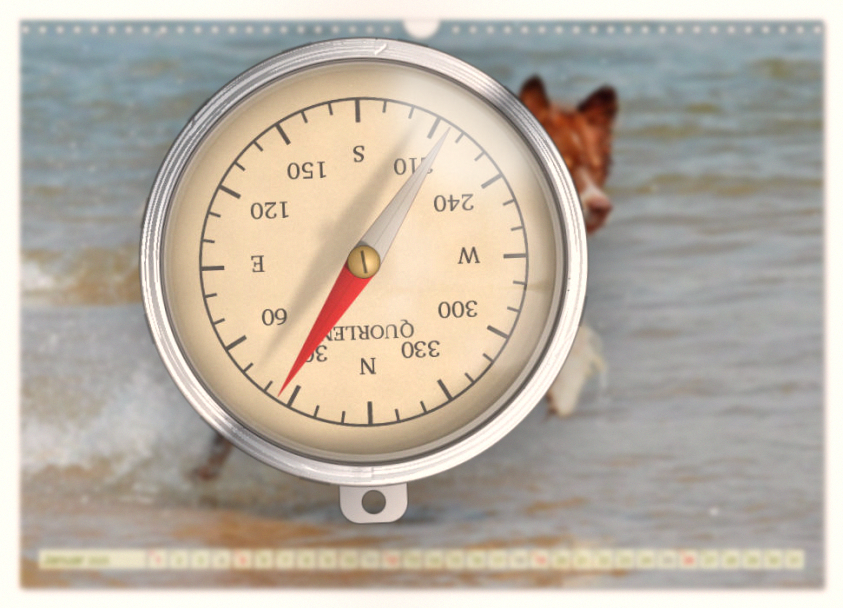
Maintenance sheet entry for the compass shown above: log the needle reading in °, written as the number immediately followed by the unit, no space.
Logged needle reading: 35°
